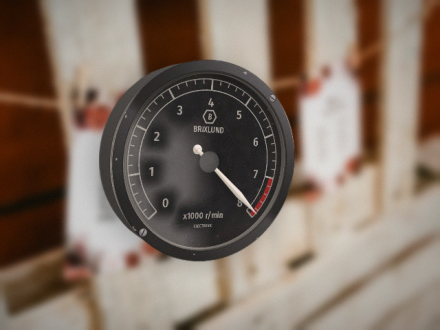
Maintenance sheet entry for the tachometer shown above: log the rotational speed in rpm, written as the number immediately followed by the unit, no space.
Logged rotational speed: 7900rpm
